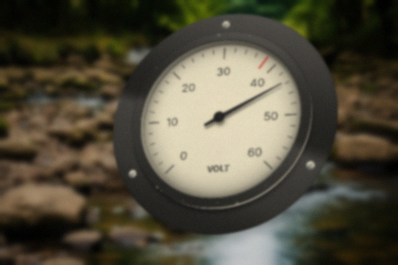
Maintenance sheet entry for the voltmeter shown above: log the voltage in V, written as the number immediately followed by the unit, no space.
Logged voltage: 44V
